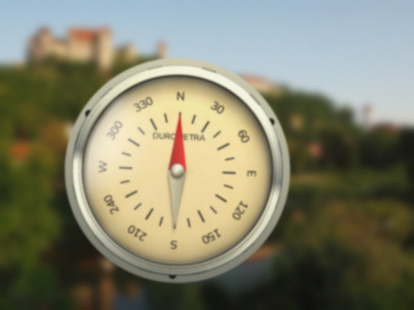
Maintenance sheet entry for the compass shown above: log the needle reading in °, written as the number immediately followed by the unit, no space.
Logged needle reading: 0°
